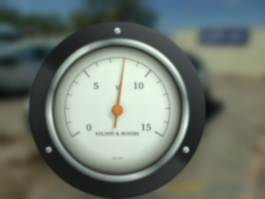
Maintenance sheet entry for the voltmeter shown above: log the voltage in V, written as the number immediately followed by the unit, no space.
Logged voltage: 8V
